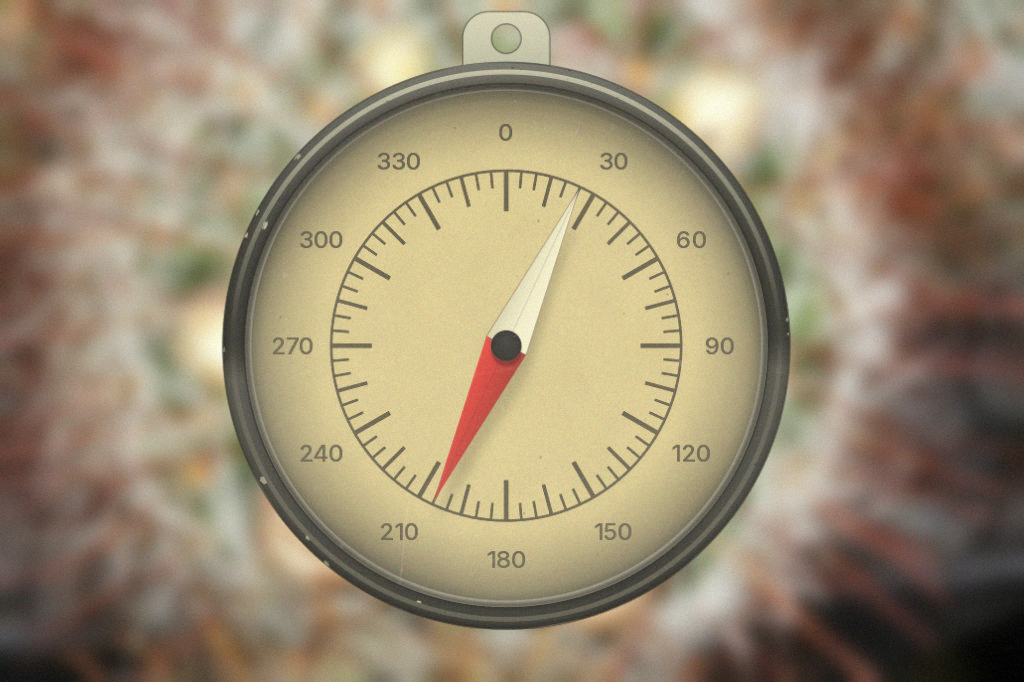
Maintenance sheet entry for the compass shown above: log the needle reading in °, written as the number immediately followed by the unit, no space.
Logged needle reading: 205°
